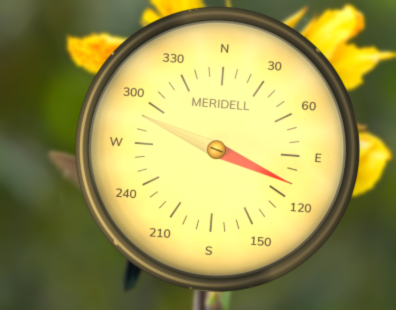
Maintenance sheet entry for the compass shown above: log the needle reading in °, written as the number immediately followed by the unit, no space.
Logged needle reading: 110°
